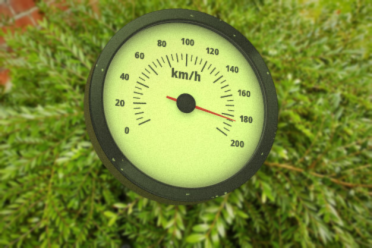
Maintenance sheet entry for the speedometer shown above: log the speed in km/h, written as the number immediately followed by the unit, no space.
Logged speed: 185km/h
